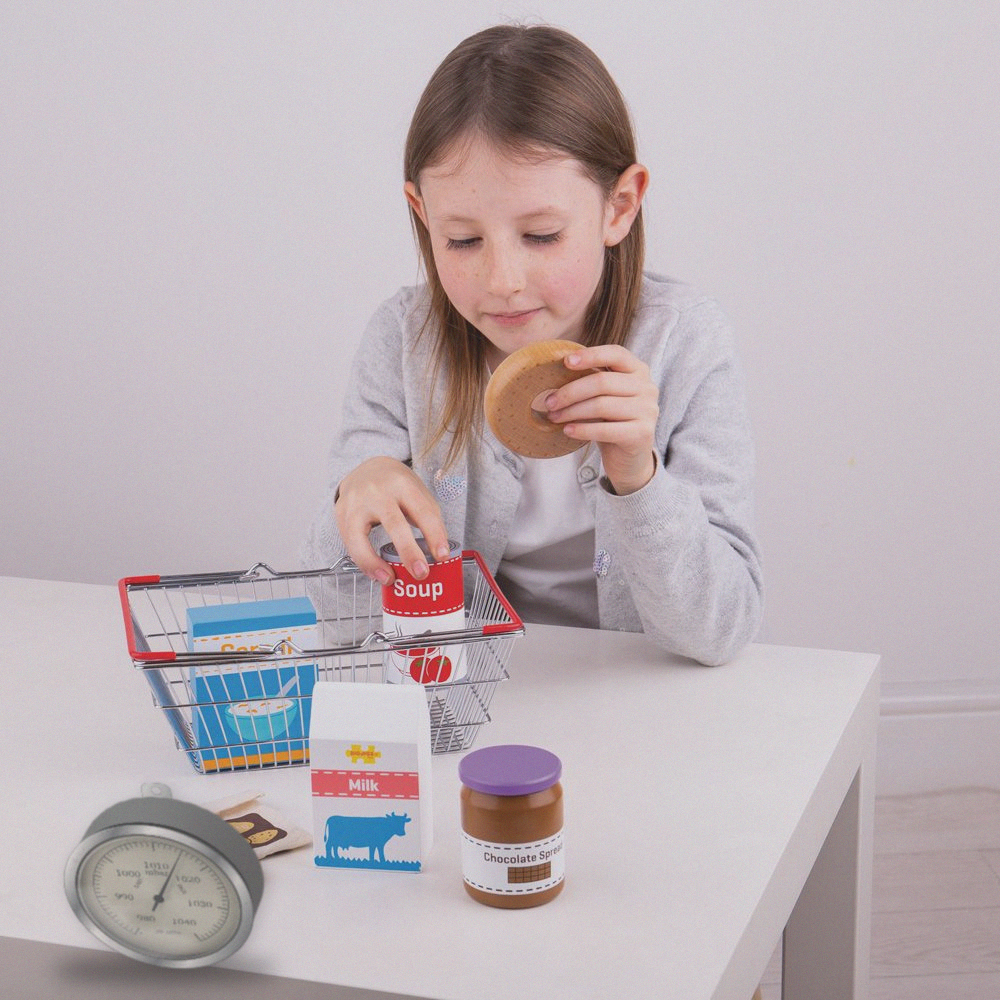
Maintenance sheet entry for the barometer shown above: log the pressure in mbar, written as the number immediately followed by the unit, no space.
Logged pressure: 1015mbar
